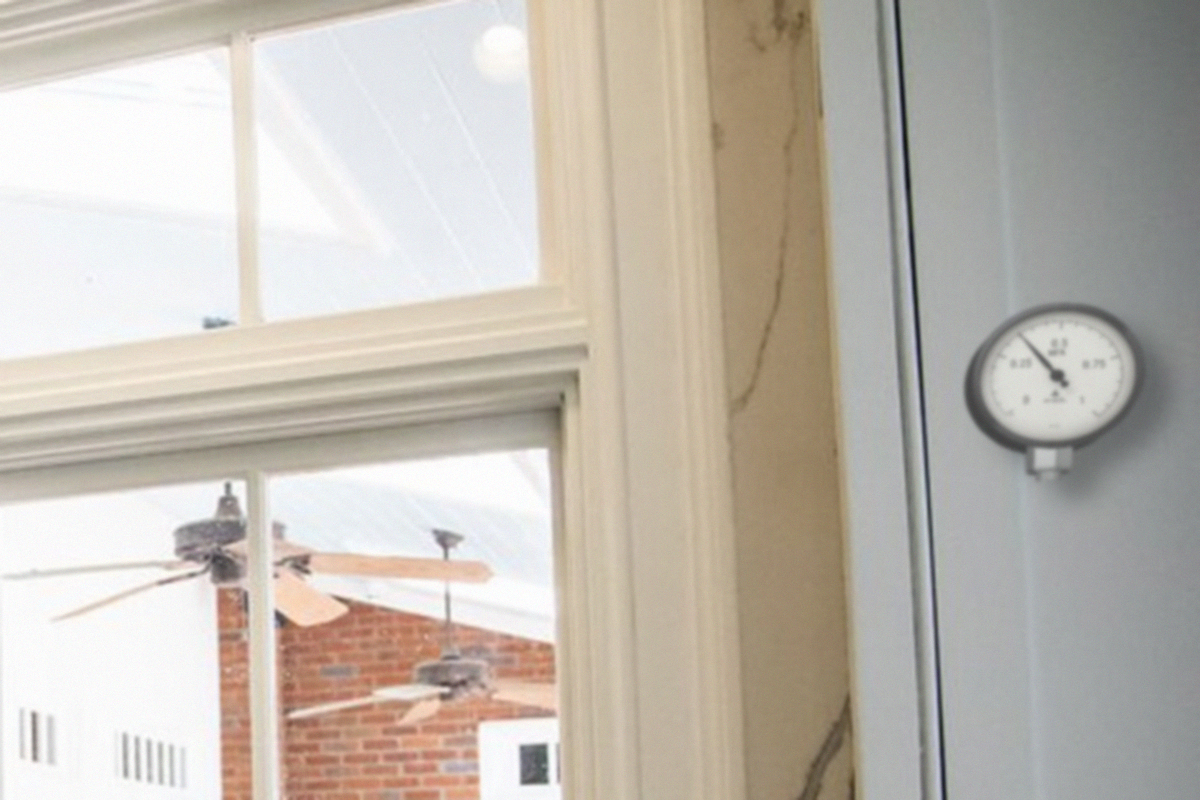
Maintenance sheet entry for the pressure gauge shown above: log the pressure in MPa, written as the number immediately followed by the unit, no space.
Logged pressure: 0.35MPa
